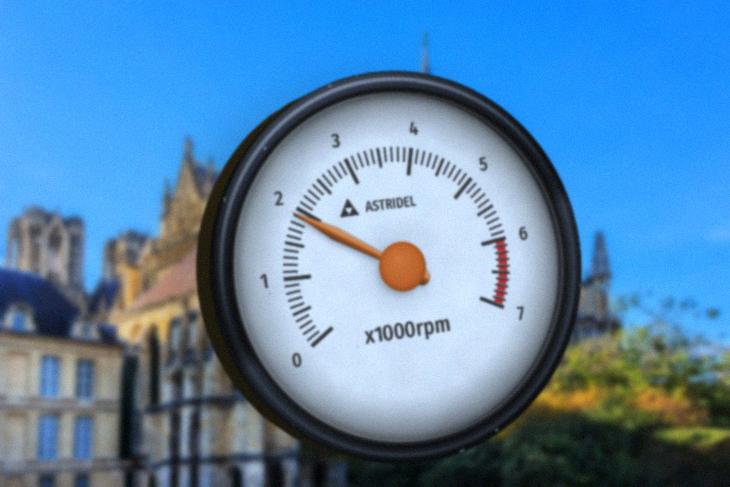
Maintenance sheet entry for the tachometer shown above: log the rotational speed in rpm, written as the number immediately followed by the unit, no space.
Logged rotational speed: 1900rpm
